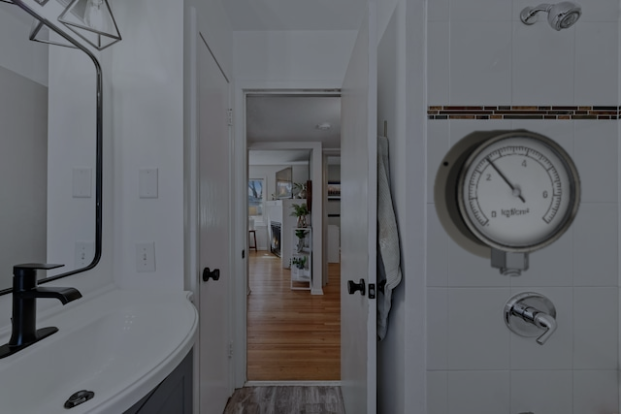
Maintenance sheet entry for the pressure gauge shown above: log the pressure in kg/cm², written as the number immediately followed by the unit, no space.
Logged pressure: 2.5kg/cm²
